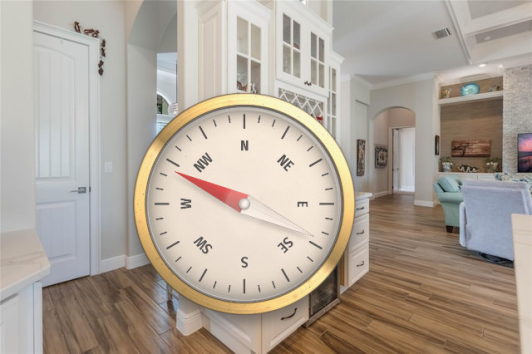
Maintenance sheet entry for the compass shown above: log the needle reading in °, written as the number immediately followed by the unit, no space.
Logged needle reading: 295°
